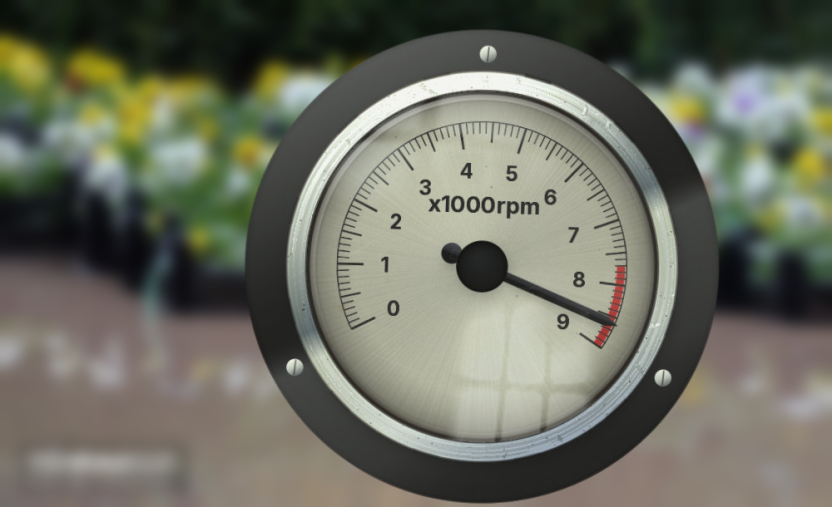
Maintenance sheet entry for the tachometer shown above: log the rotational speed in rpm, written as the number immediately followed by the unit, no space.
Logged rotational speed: 8600rpm
